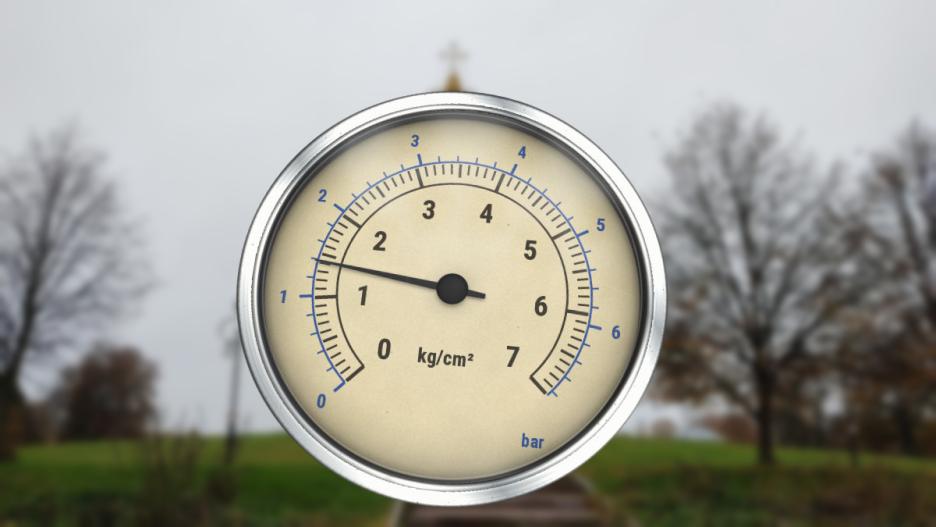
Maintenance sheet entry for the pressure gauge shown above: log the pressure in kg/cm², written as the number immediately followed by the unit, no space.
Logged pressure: 1.4kg/cm²
